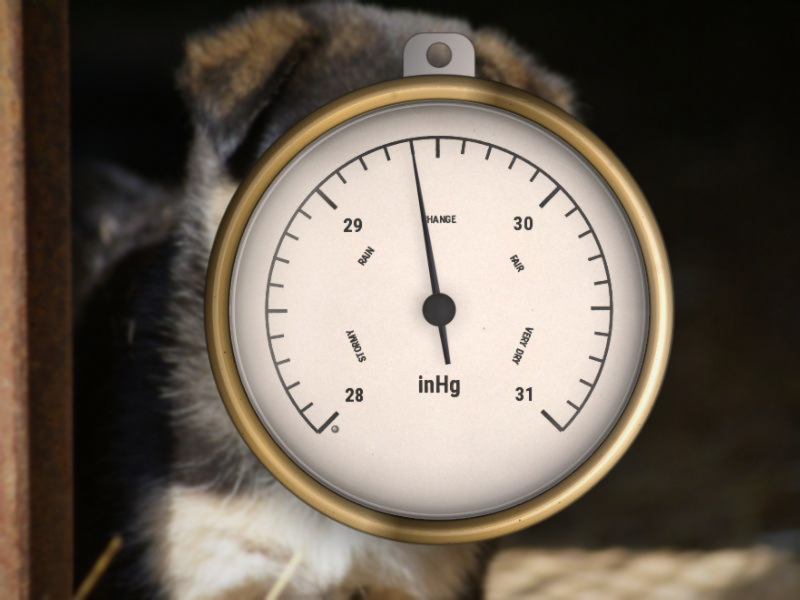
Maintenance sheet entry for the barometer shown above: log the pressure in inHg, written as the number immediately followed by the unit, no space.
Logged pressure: 29.4inHg
